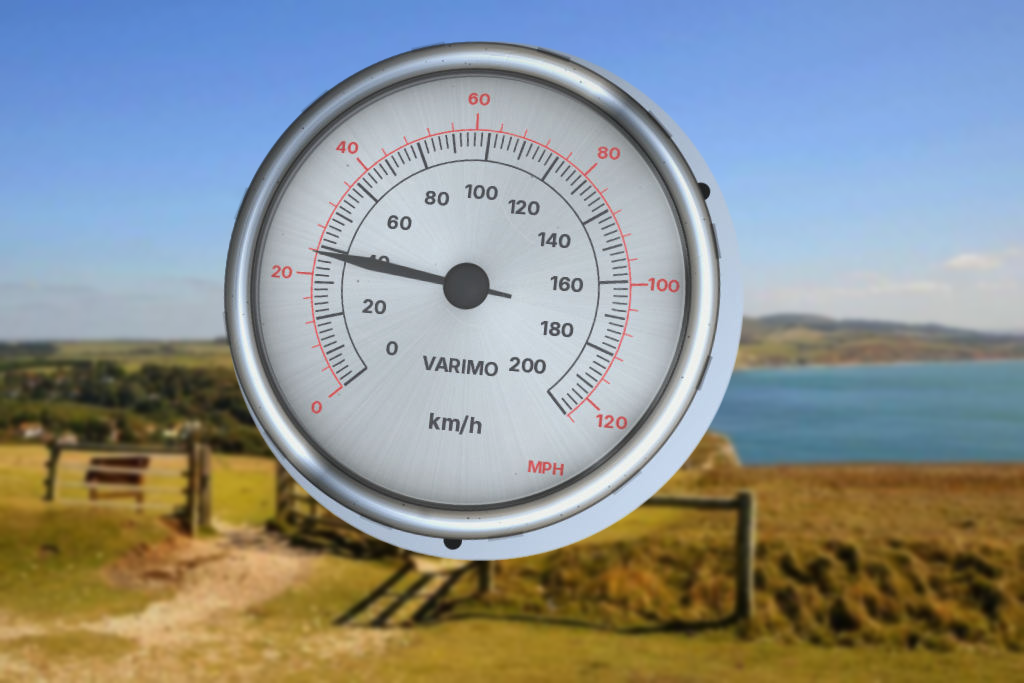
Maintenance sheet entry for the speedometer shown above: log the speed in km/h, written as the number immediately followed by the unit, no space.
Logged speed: 38km/h
